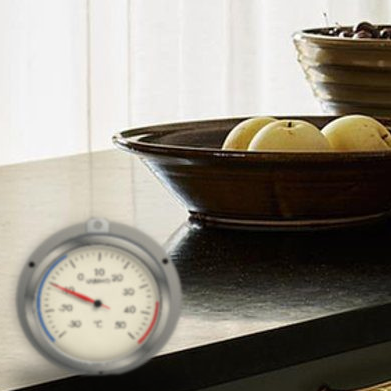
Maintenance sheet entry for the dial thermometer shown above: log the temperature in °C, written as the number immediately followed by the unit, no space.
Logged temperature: -10°C
